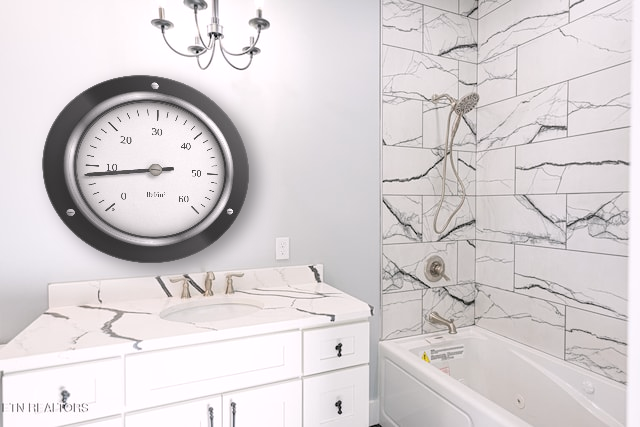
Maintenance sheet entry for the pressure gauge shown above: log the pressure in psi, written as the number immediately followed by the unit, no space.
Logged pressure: 8psi
